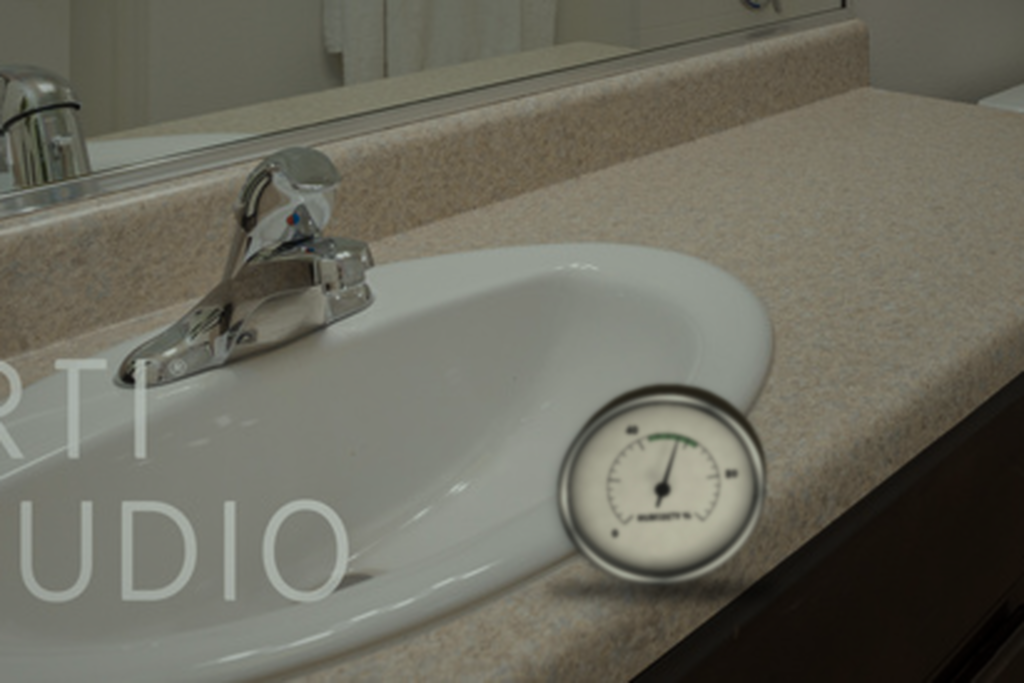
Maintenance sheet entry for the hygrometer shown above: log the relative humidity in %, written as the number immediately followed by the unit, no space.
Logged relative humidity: 56%
